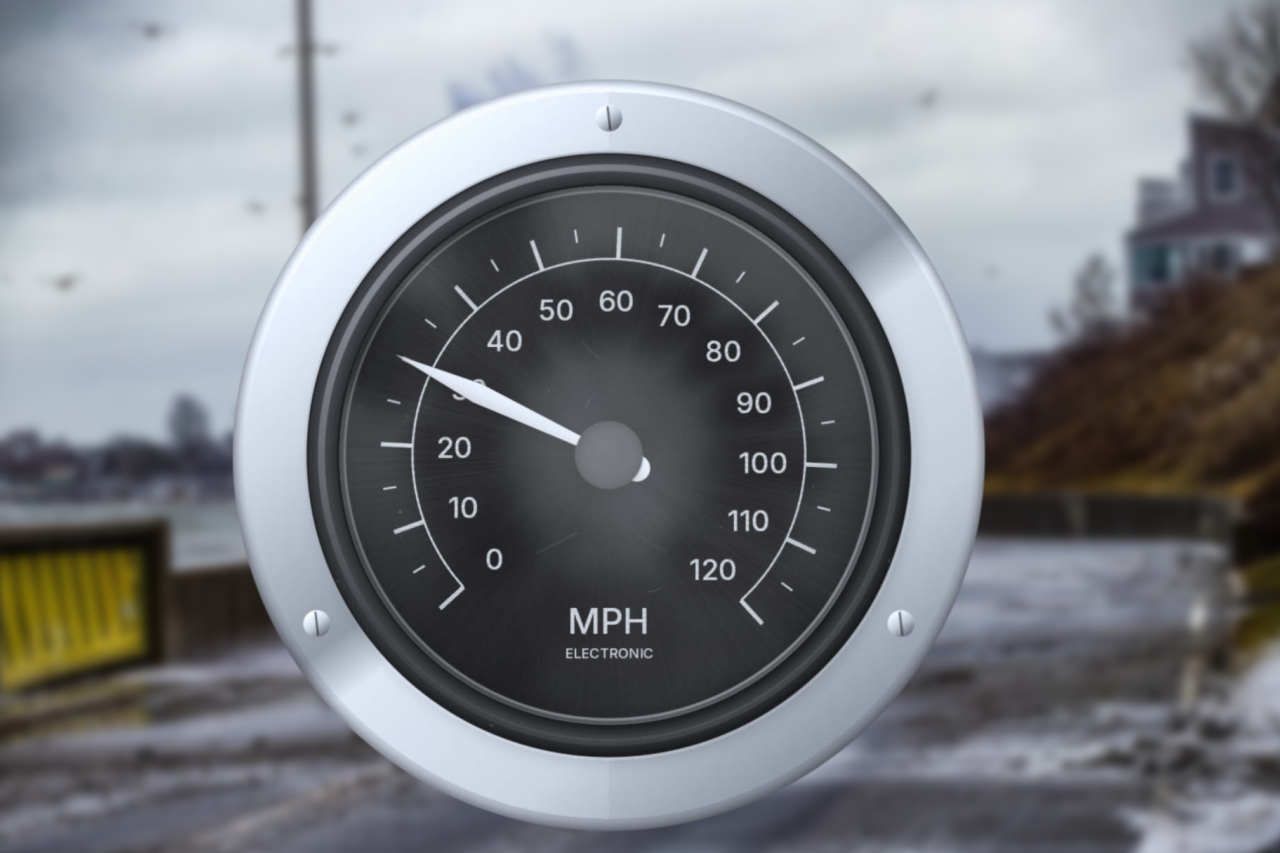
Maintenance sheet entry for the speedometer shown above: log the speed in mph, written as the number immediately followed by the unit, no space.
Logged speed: 30mph
